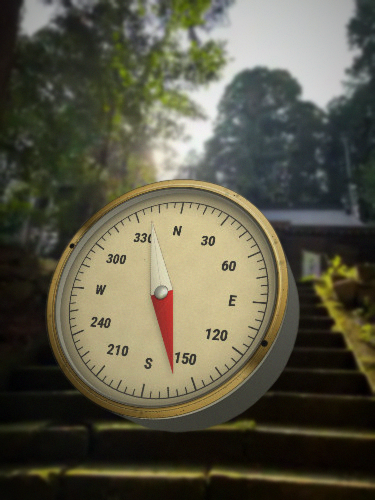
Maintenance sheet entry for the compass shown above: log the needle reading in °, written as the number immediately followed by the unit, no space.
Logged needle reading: 160°
